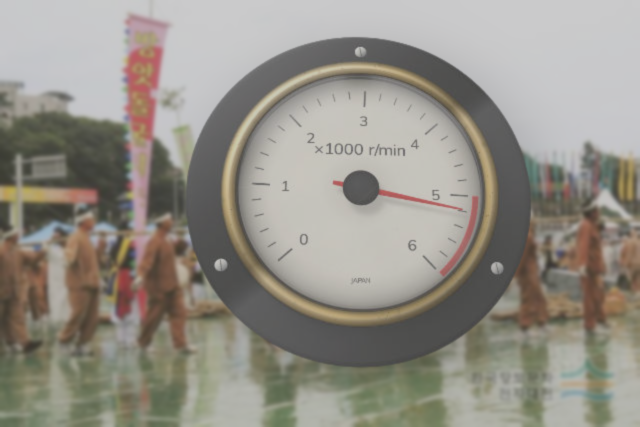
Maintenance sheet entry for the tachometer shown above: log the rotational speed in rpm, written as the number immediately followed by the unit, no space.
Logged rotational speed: 5200rpm
